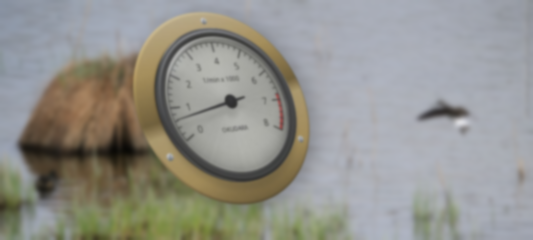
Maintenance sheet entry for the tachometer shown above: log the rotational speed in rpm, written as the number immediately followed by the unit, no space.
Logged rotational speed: 600rpm
